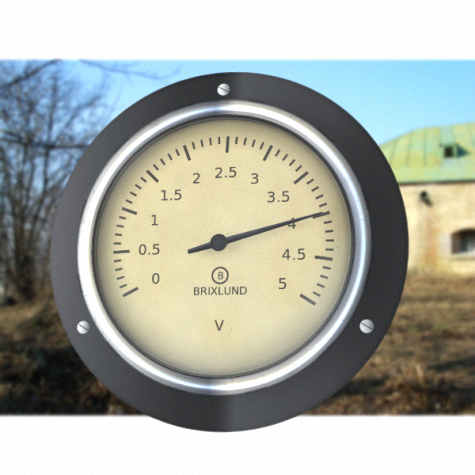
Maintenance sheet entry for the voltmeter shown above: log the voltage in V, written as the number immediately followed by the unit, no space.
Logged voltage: 4V
